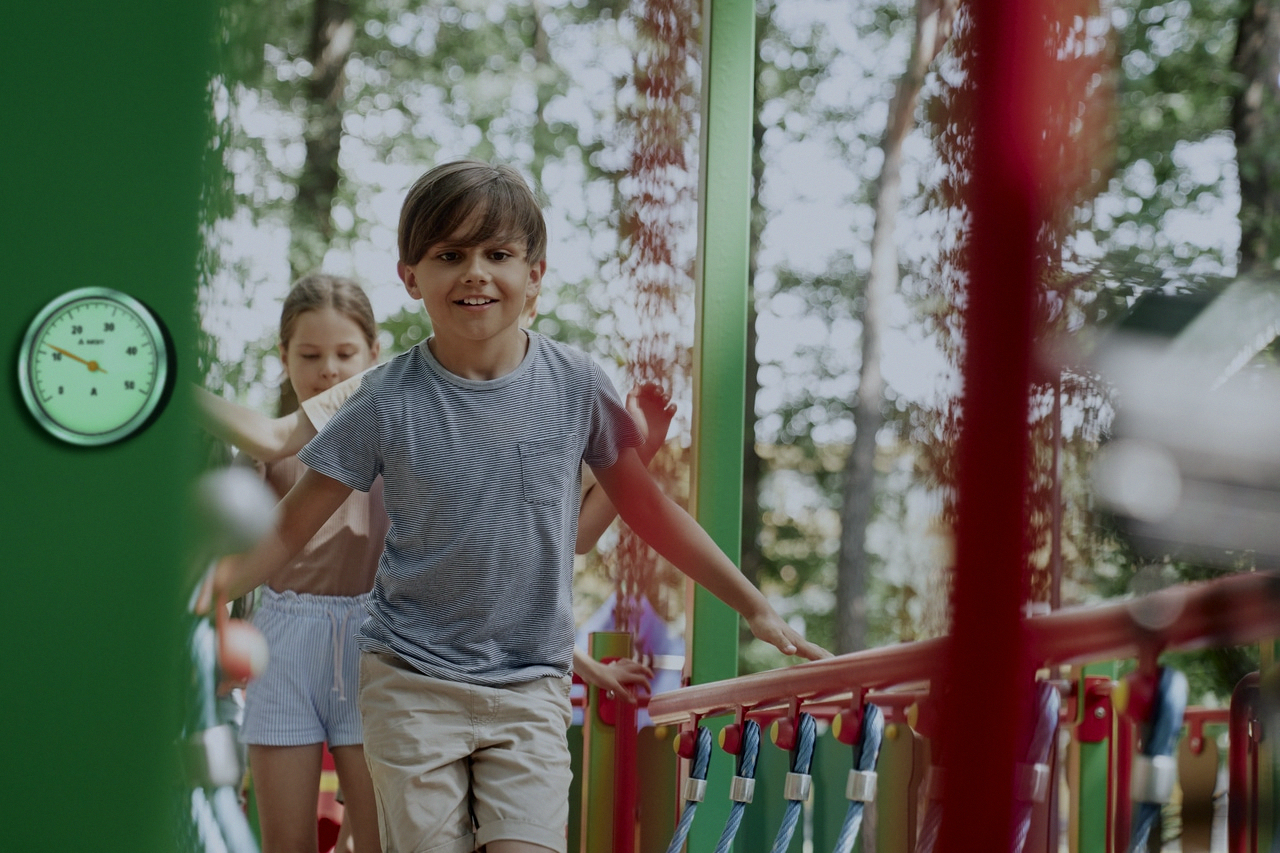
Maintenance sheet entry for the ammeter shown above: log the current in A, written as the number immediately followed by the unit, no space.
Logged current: 12A
